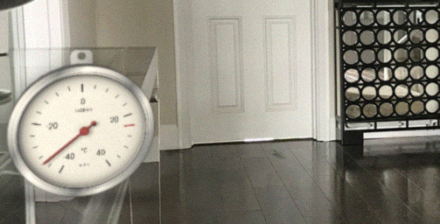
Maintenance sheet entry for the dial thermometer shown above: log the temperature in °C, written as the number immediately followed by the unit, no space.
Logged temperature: -34°C
